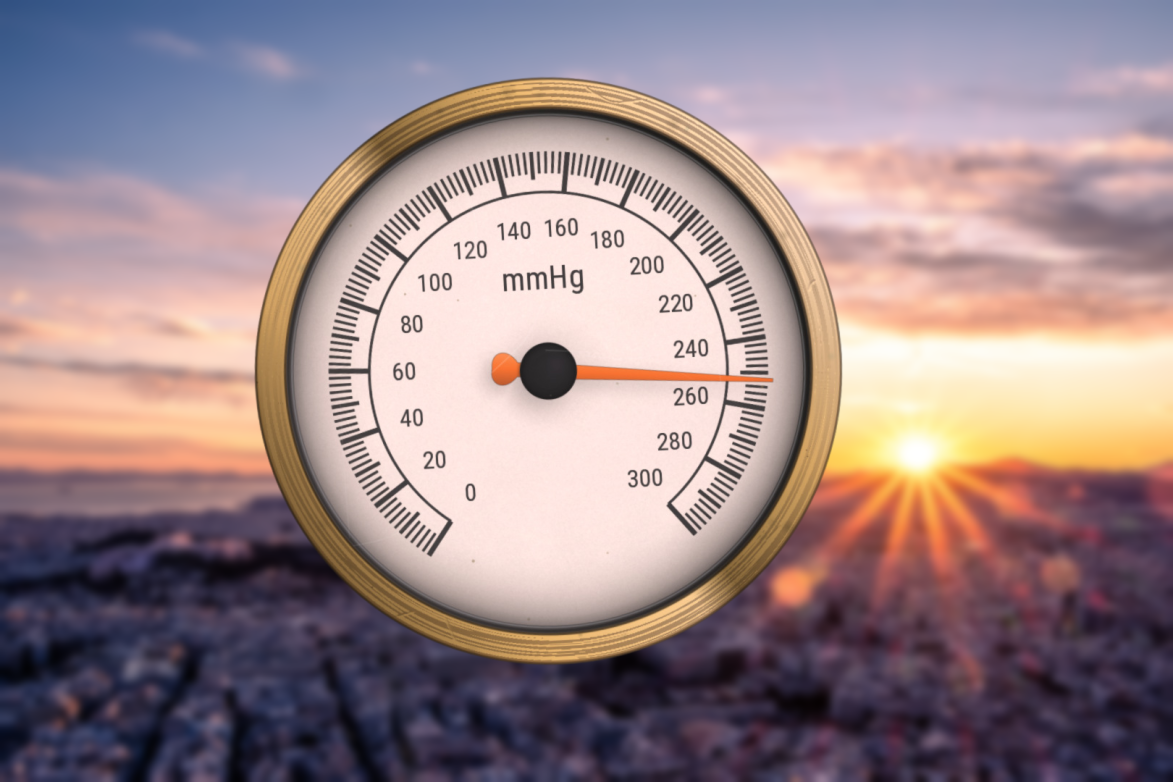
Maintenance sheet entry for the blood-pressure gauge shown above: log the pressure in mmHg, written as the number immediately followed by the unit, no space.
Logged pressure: 252mmHg
